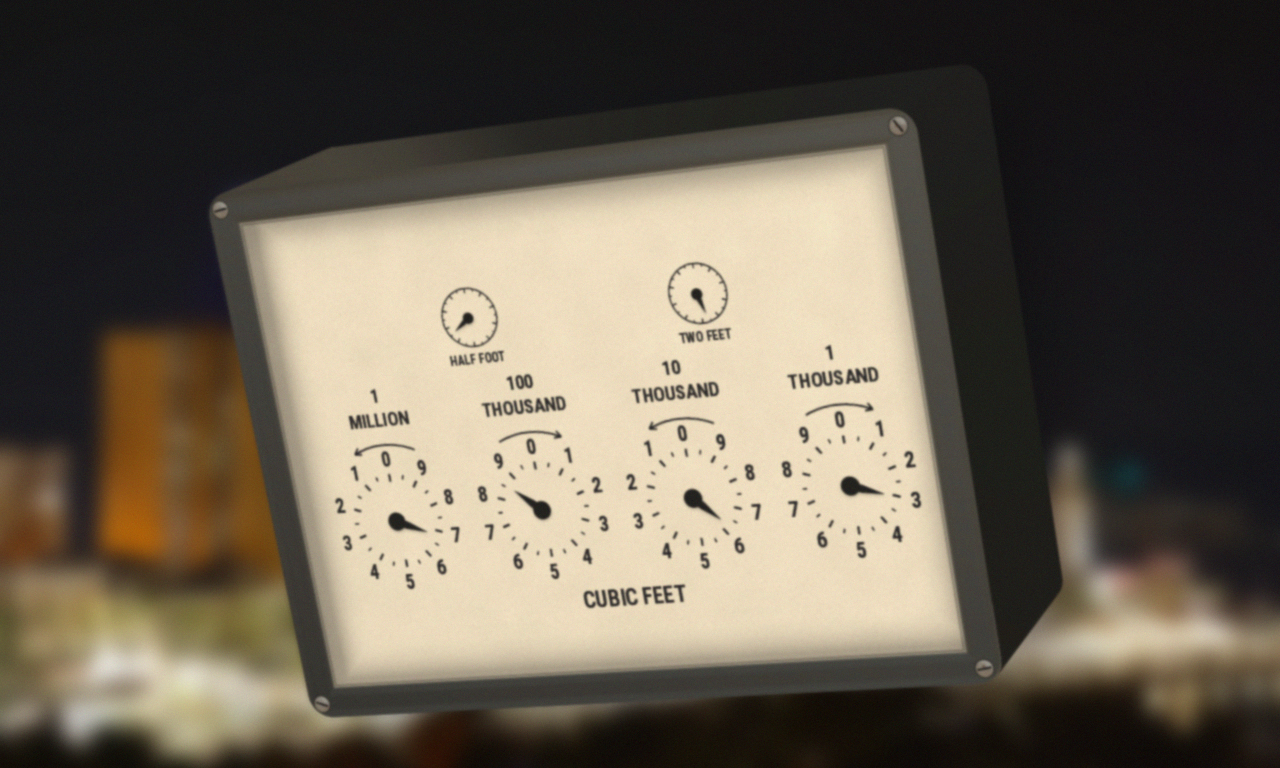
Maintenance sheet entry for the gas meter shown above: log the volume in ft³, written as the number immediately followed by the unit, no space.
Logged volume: 686300ft³
